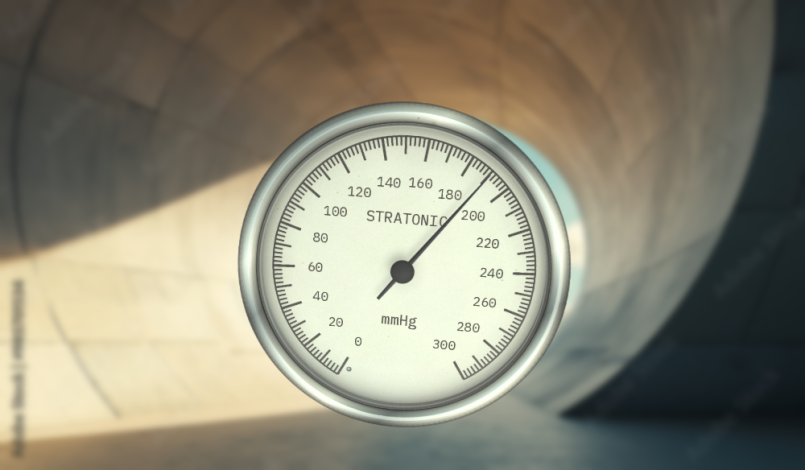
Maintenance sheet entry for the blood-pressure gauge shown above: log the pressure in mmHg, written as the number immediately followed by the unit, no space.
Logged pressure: 190mmHg
